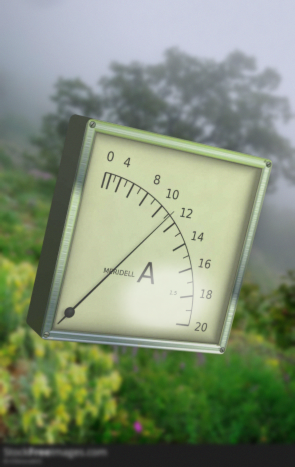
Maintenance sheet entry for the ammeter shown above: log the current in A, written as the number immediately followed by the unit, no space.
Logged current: 11A
